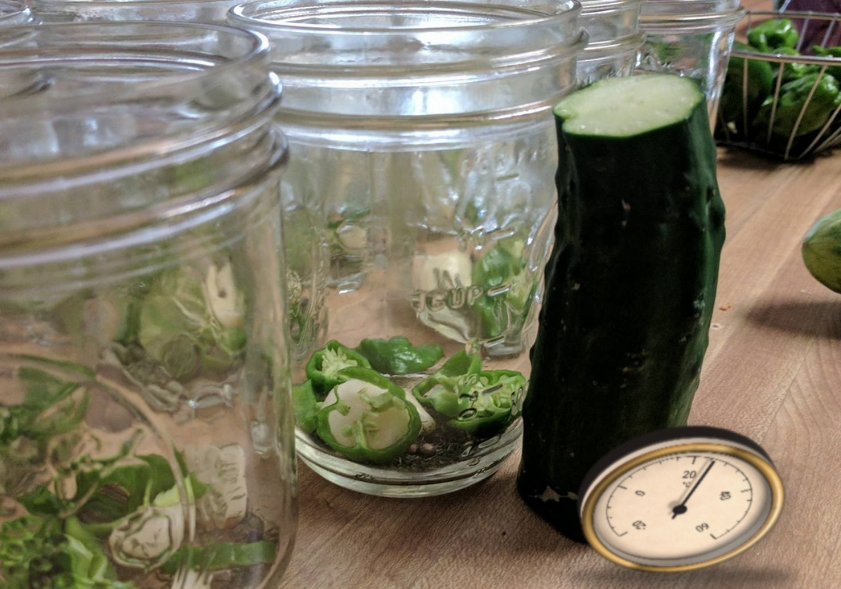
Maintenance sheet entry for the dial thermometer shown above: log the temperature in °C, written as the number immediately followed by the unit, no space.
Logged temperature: 24°C
